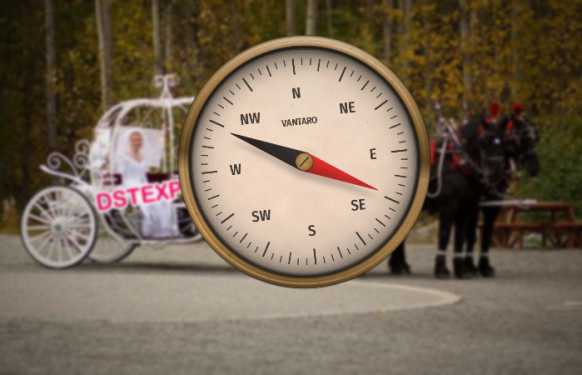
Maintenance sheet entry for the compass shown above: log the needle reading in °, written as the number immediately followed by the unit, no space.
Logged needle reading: 117.5°
